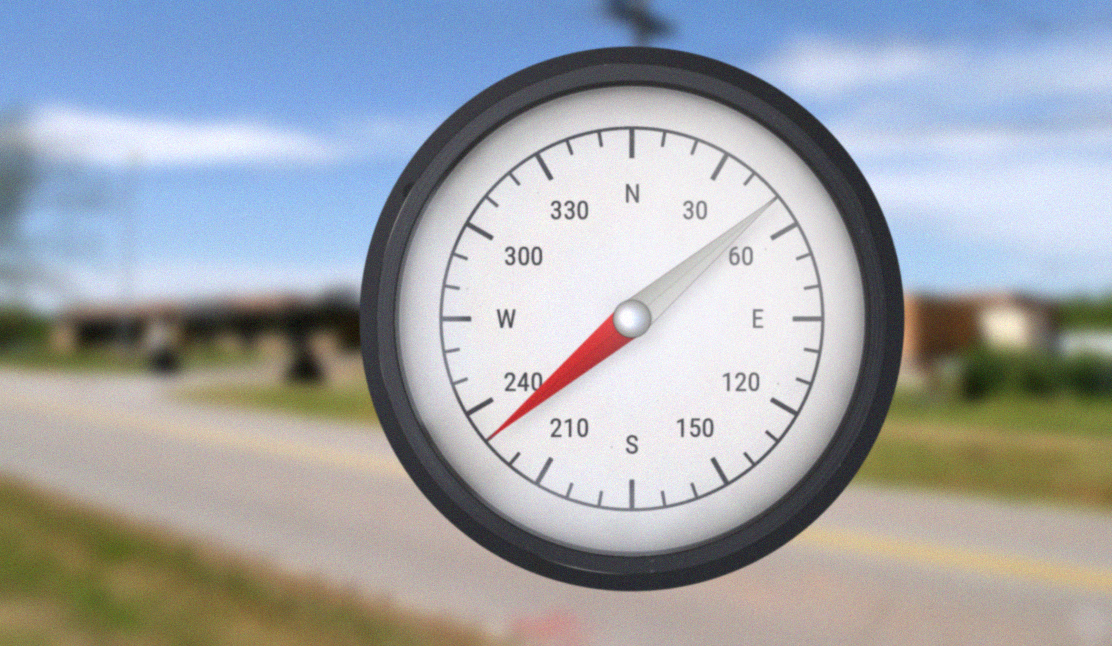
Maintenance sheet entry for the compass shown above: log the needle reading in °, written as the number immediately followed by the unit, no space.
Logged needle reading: 230°
